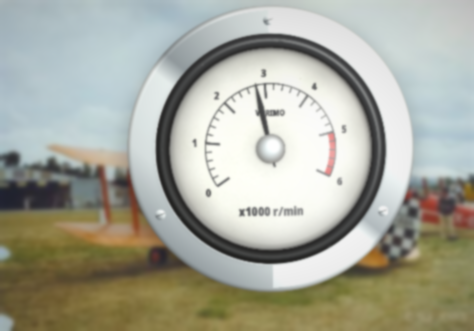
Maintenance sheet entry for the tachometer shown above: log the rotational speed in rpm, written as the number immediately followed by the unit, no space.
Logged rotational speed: 2800rpm
